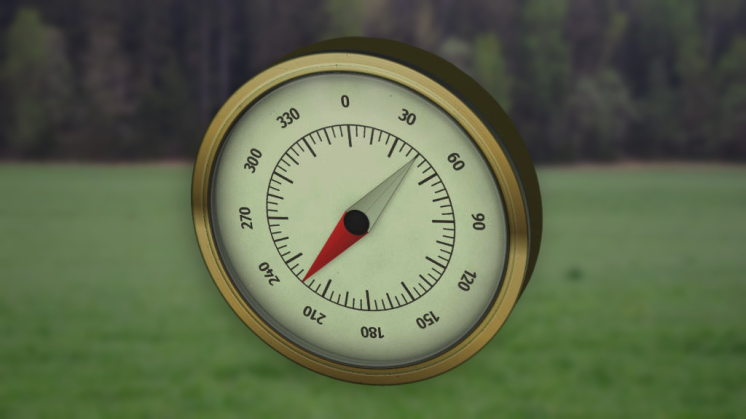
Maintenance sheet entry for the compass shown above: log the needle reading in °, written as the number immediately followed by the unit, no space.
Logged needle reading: 225°
